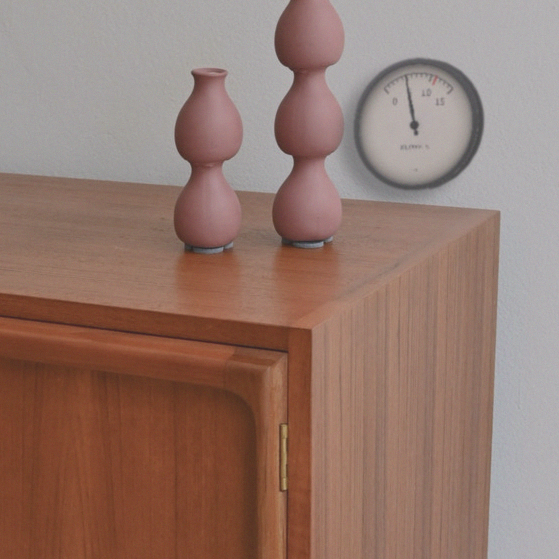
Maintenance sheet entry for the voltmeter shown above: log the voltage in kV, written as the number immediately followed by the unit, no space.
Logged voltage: 5kV
